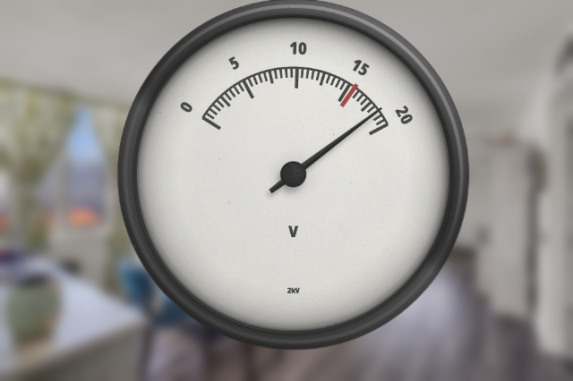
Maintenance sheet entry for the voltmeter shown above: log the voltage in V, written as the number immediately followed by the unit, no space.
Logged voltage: 18.5V
